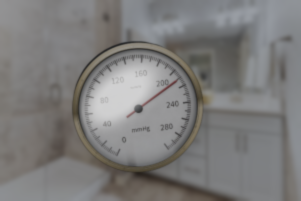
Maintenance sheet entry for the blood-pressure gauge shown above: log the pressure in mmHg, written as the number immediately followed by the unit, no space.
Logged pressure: 210mmHg
